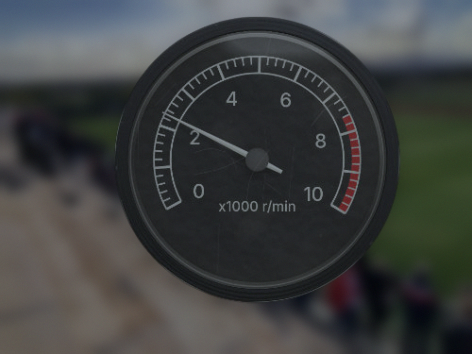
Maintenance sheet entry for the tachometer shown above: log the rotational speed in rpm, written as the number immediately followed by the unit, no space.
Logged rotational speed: 2300rpm
